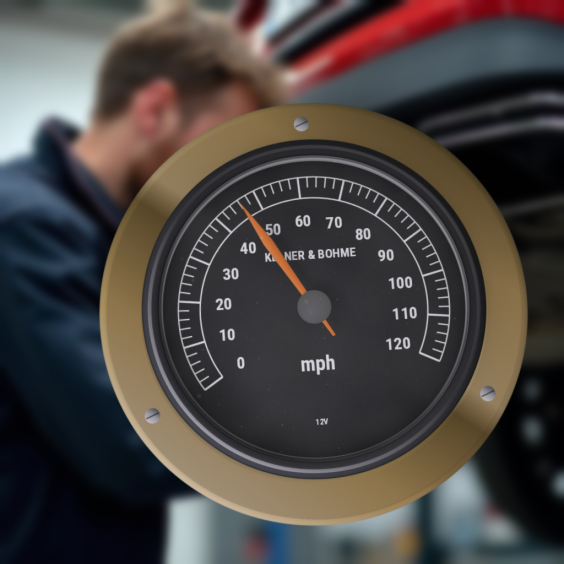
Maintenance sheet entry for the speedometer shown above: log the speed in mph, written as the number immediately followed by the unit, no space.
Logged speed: 46mph
